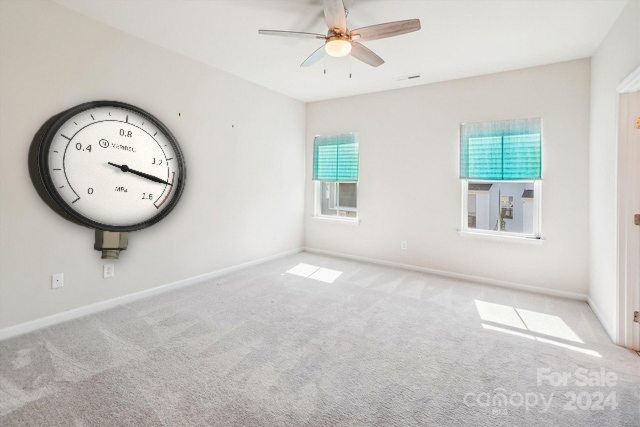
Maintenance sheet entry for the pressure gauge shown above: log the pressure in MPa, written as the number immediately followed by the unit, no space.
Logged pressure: 1.4MPa
